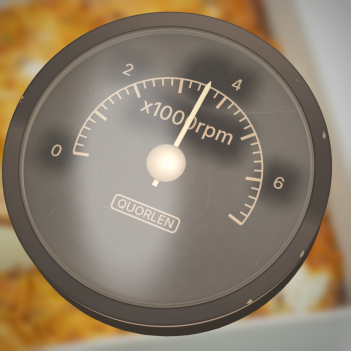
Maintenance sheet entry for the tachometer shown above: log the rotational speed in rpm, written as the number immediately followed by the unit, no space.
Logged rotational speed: 3600rpm
